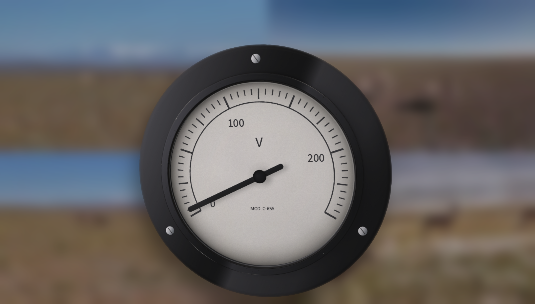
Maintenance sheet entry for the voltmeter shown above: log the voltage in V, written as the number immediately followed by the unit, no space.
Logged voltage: 5V
